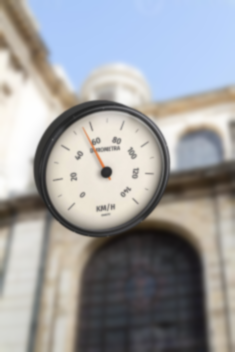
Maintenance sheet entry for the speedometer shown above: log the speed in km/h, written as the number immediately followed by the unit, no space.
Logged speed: 55km/h
